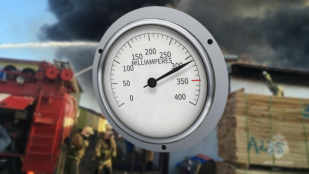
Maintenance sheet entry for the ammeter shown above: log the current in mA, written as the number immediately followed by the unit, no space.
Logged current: 310mA
